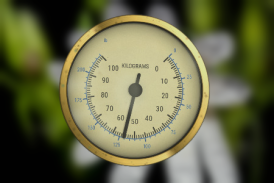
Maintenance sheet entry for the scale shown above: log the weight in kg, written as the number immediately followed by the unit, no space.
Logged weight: 55kg
